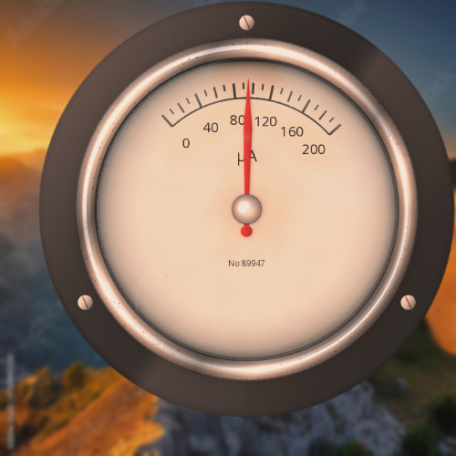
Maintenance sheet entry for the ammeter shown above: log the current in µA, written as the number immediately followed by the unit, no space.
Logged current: 95µA
